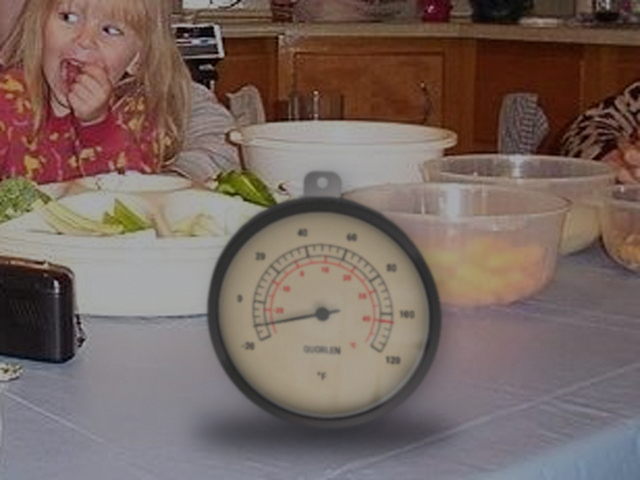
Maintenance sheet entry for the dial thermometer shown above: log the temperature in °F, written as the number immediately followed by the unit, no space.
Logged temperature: -12°F
